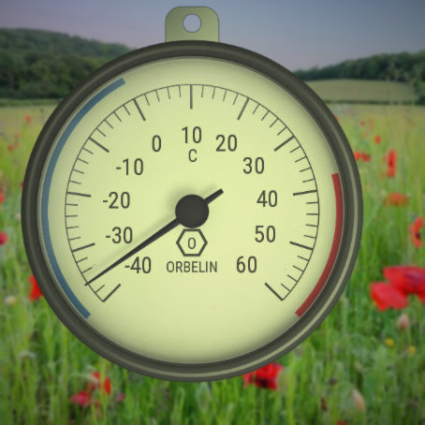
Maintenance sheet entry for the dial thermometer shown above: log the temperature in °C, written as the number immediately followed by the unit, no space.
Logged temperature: -36°C
